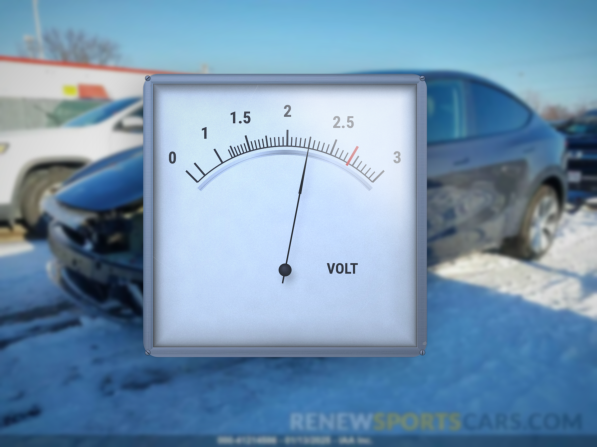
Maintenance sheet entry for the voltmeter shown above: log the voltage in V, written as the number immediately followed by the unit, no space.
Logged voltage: 2.25V
